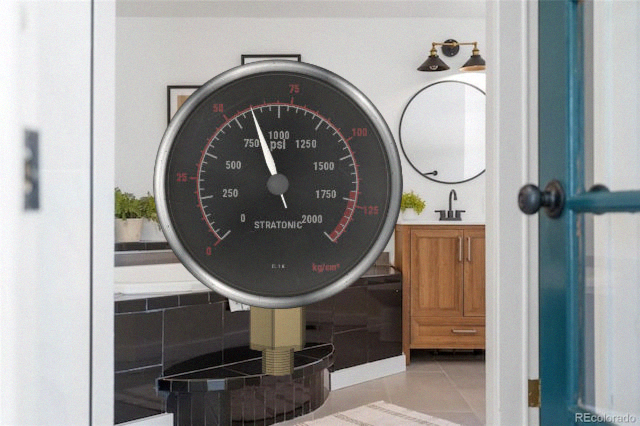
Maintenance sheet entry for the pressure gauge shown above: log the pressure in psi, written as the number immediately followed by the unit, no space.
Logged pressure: 850psi
